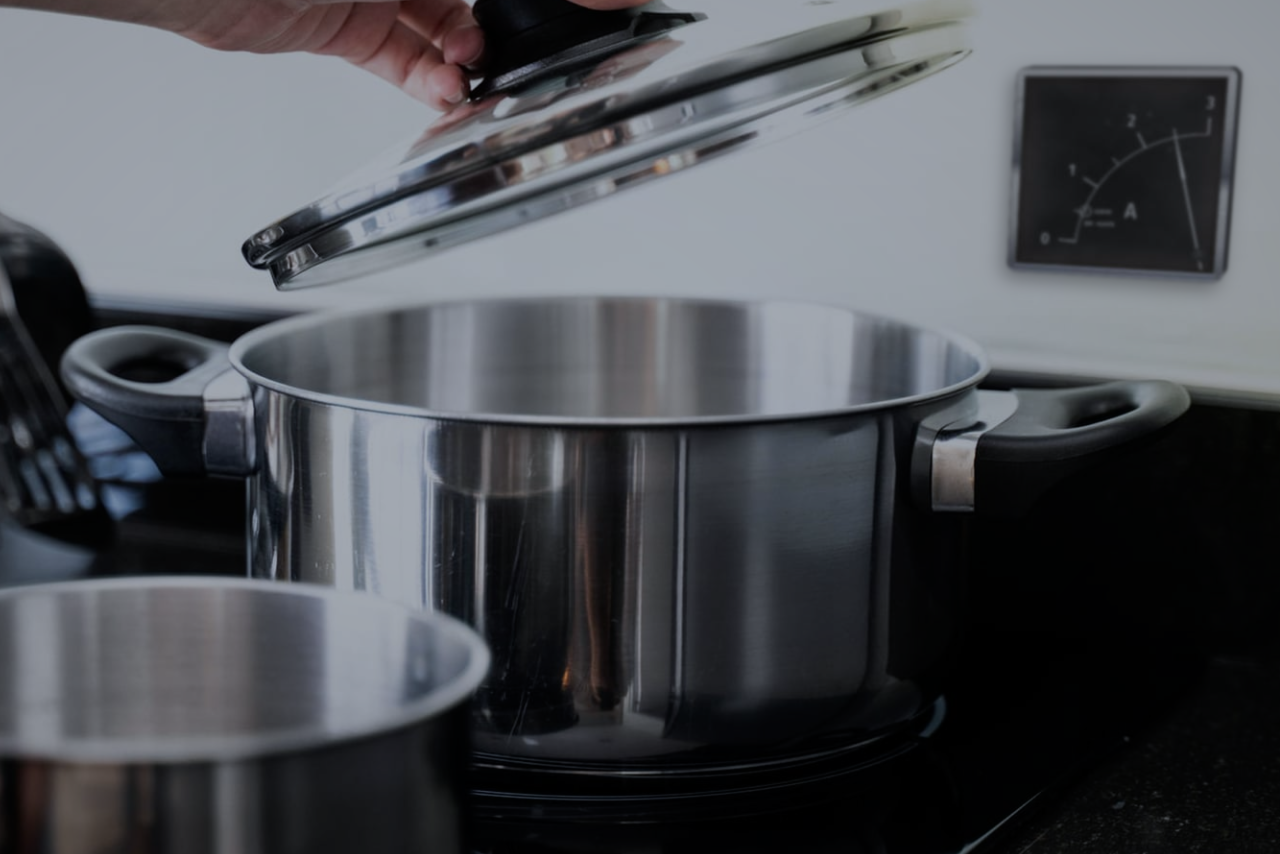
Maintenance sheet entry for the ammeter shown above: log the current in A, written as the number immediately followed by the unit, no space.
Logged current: 2.5A
